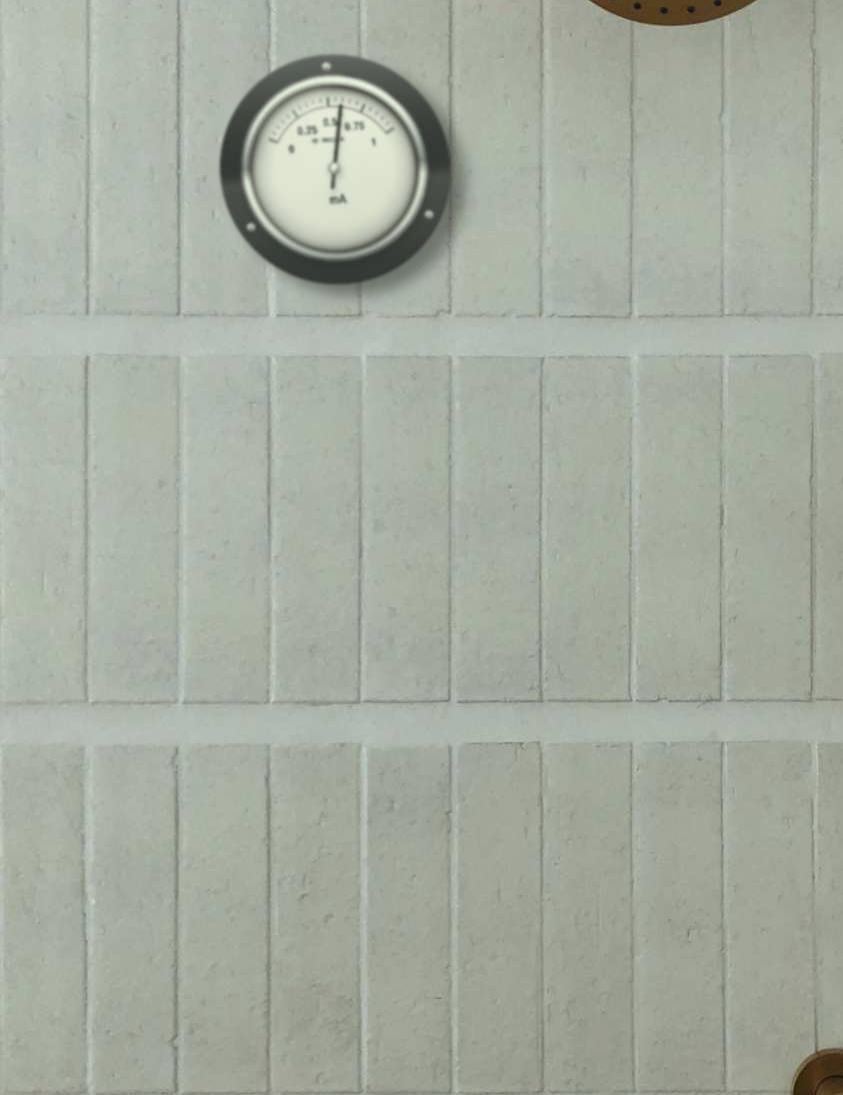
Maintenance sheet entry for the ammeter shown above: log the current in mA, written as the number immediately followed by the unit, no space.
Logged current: 0.6mA
